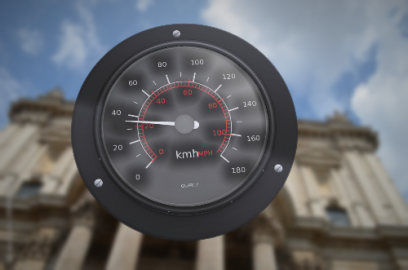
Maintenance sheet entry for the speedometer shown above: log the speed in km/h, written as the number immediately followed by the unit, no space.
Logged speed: 35km/h
